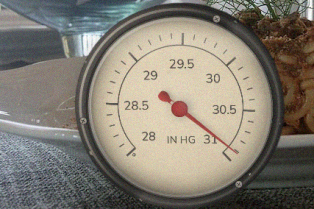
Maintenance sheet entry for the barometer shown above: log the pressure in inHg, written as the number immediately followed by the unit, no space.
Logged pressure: 30.9inHg
